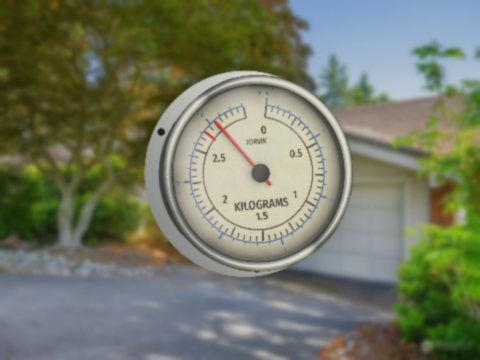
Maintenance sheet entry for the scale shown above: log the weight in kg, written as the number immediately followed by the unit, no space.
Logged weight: 2.75kg
